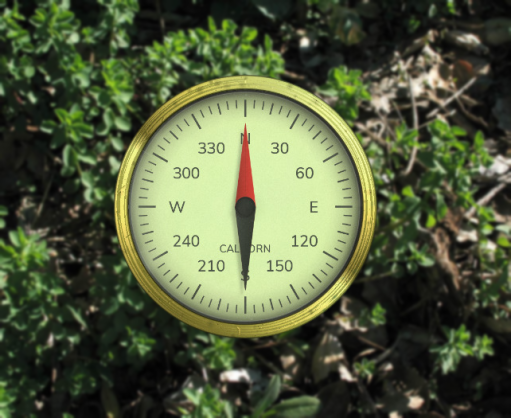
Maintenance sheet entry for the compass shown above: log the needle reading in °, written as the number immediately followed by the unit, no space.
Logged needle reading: 0°
